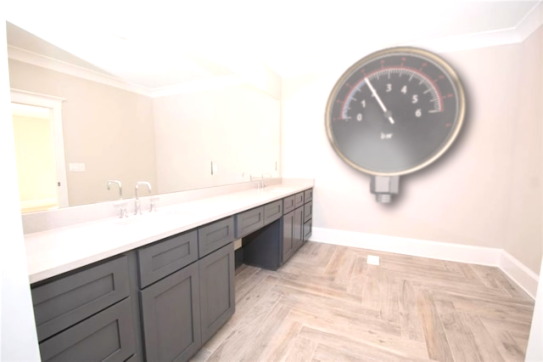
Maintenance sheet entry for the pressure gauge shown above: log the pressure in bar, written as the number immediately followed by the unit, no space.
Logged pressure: 2bar
